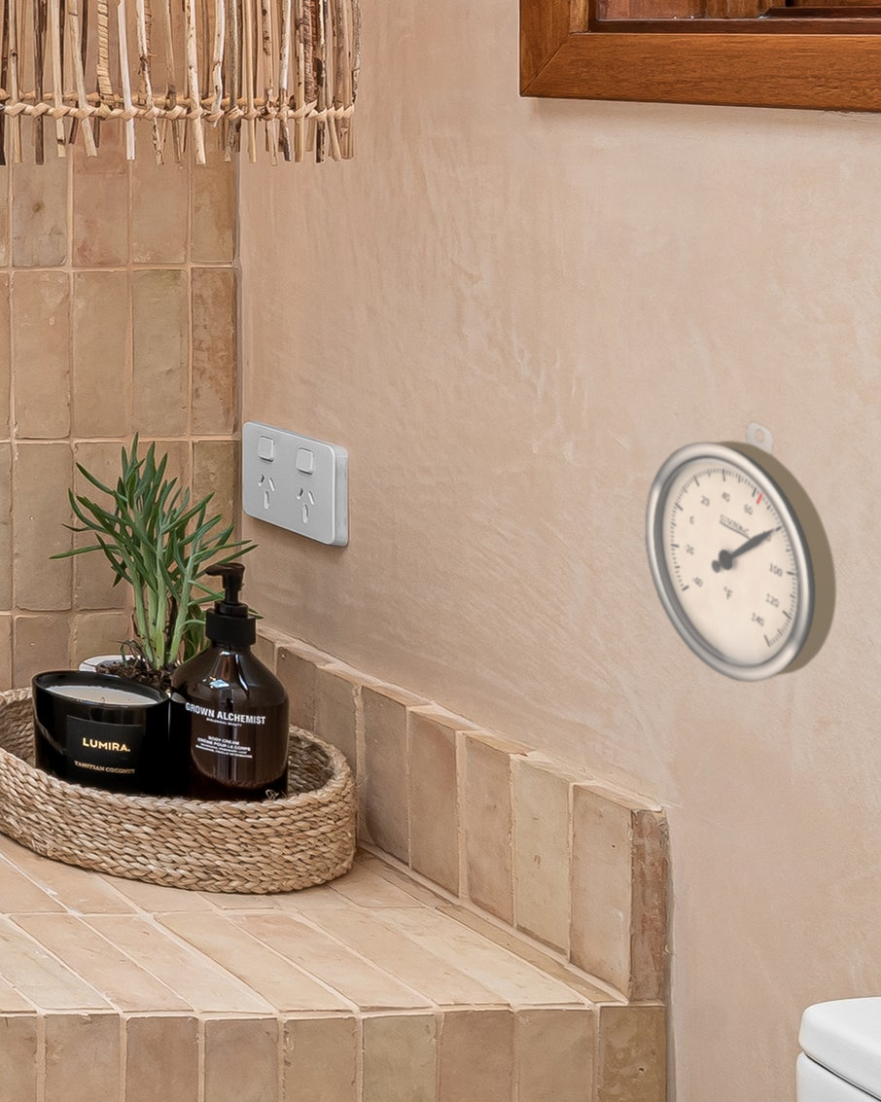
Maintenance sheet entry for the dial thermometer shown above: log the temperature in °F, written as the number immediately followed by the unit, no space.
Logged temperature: 80°F
